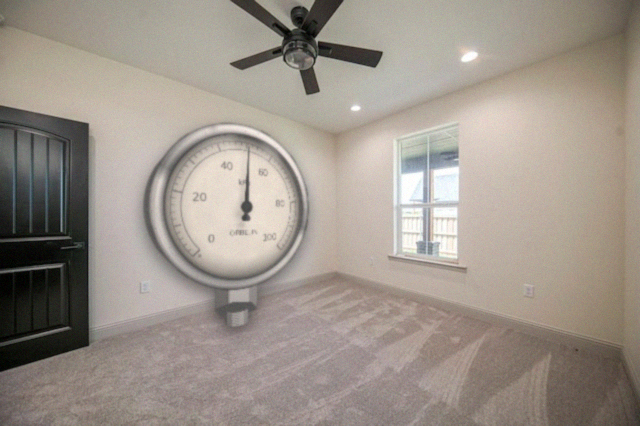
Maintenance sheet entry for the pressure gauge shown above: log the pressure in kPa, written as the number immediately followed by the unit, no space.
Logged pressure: 50kPa
